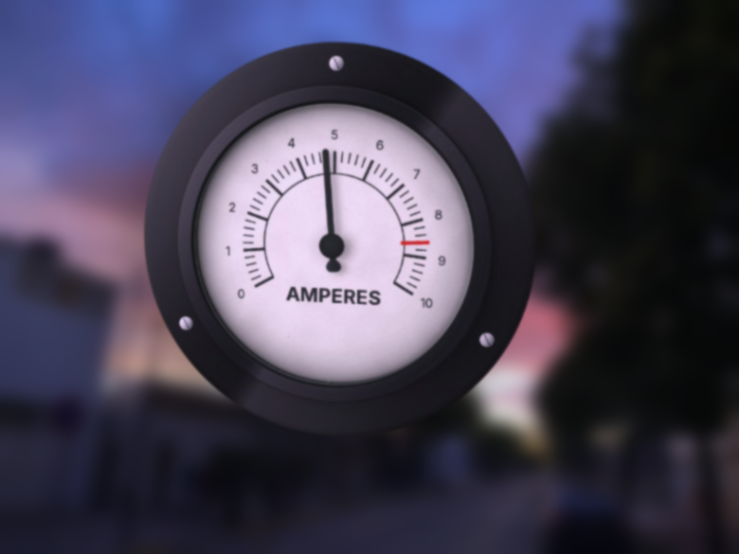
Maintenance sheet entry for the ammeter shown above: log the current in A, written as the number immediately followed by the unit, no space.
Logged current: 4.8A
